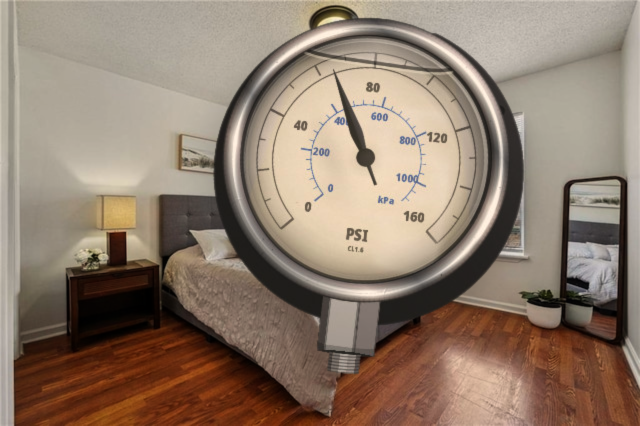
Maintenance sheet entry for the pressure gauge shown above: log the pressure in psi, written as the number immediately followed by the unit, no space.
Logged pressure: 65psi
